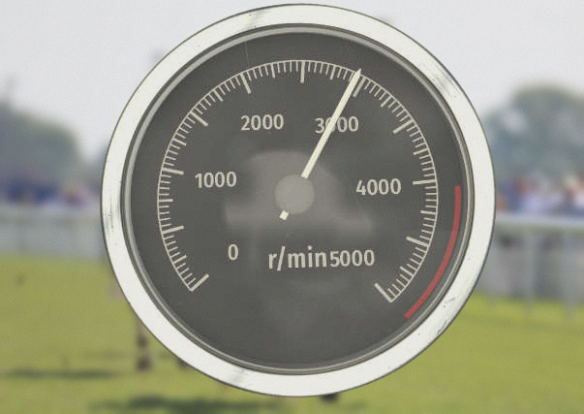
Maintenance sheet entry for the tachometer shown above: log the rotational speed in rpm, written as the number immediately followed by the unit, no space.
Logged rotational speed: 2950rpm
